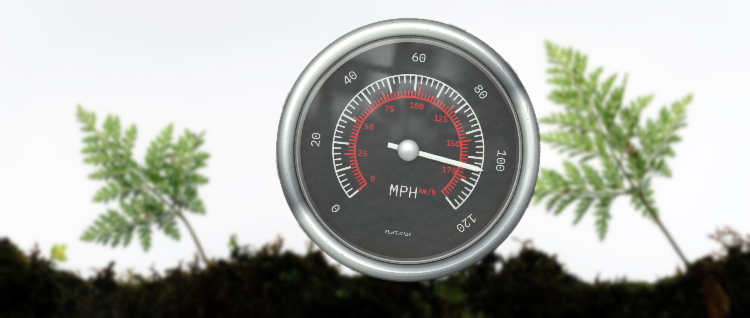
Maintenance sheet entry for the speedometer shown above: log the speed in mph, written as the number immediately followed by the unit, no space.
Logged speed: 104mph
